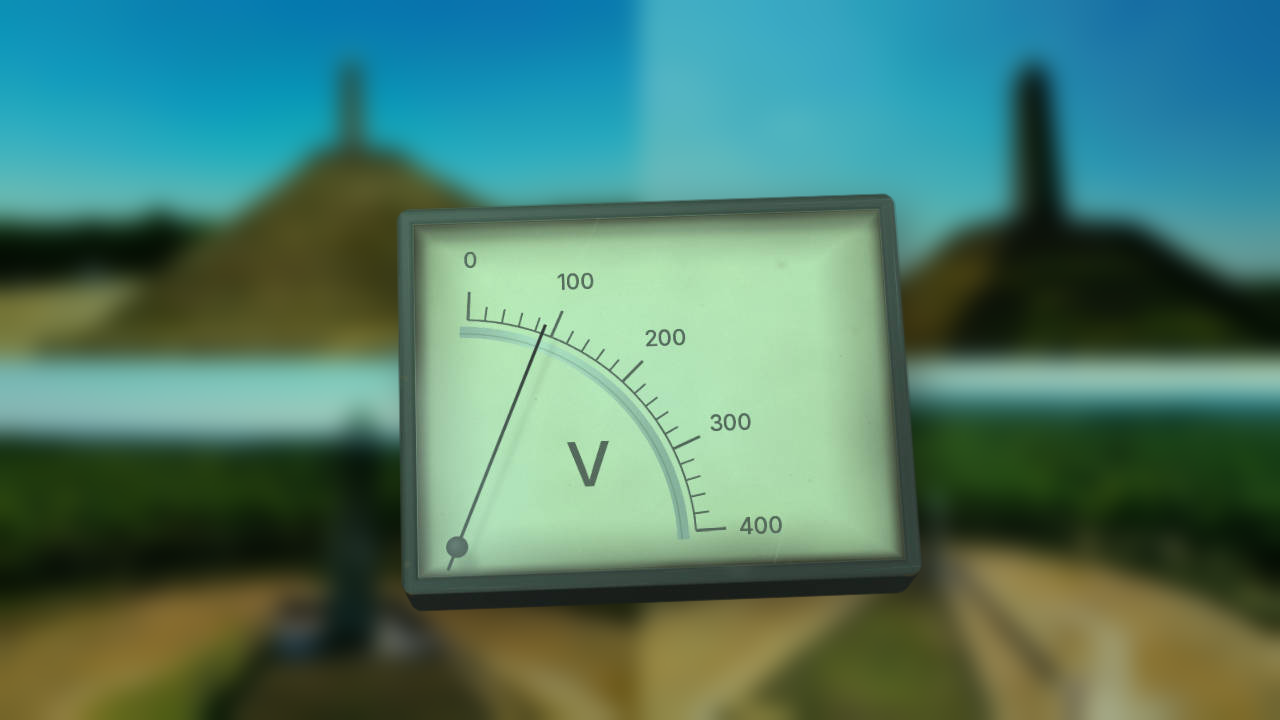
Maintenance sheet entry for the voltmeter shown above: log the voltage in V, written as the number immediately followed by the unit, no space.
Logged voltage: 90V
